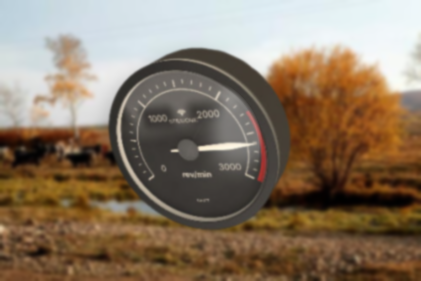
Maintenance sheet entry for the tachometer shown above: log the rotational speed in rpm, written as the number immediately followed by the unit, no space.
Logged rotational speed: 2600rpm
